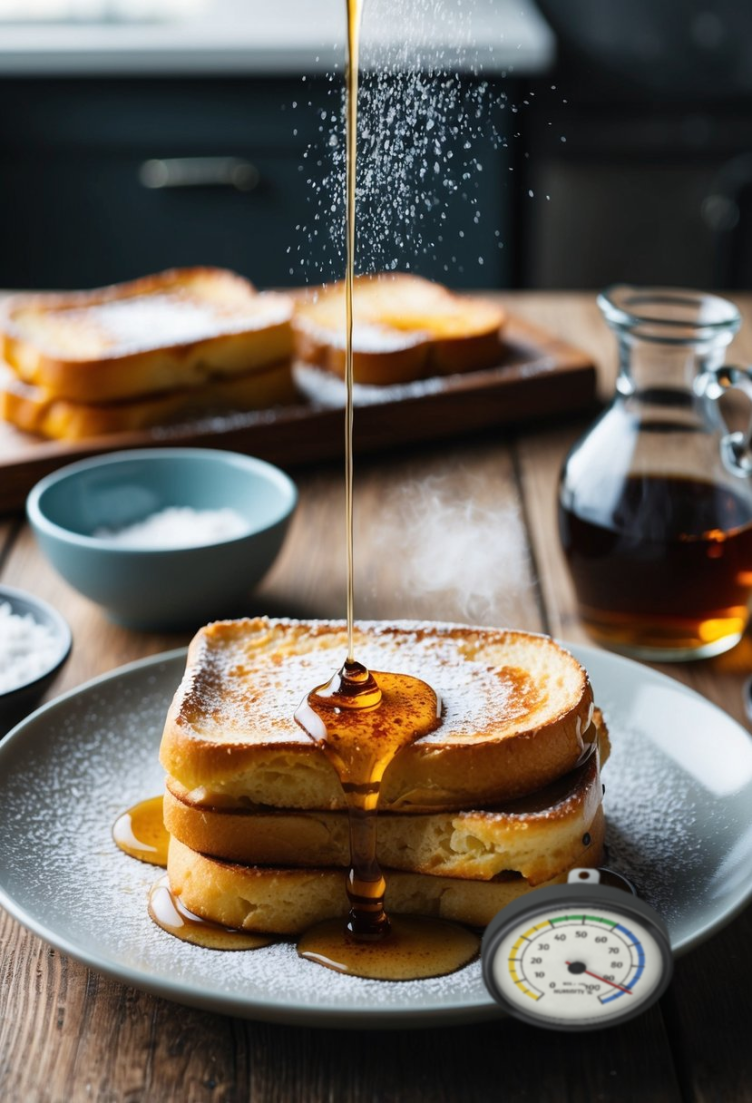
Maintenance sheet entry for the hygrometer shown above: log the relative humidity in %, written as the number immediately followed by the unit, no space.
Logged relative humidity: 90%
